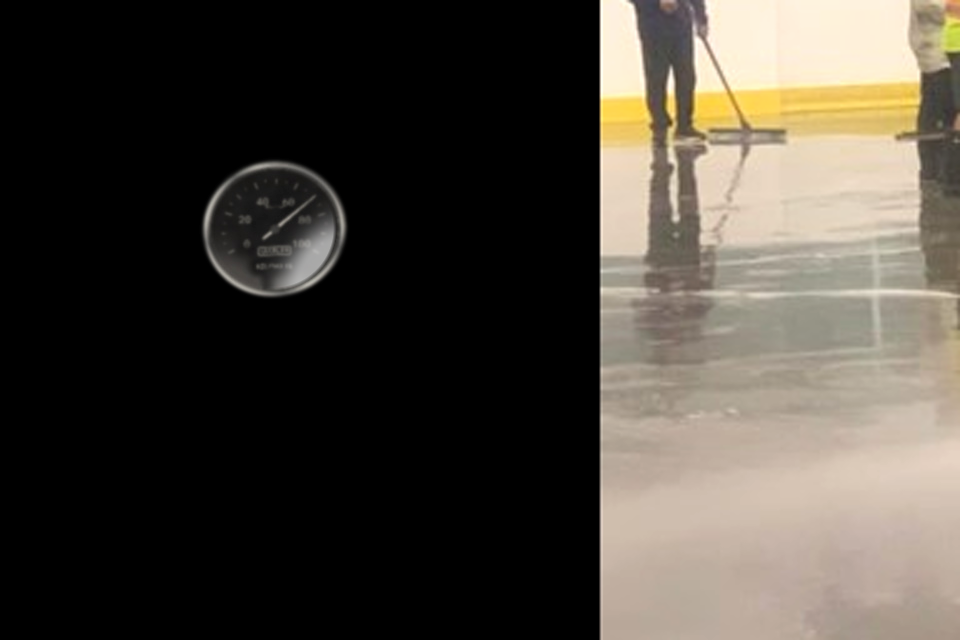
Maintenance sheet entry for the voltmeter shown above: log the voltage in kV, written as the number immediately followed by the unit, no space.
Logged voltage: 70kV
